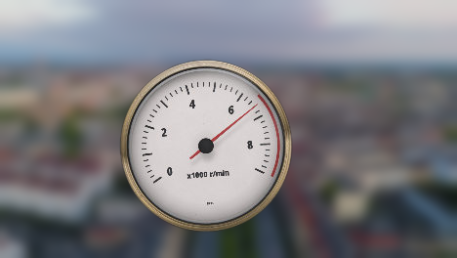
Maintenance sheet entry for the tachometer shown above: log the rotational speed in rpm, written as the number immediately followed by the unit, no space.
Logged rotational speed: 6600rpm
